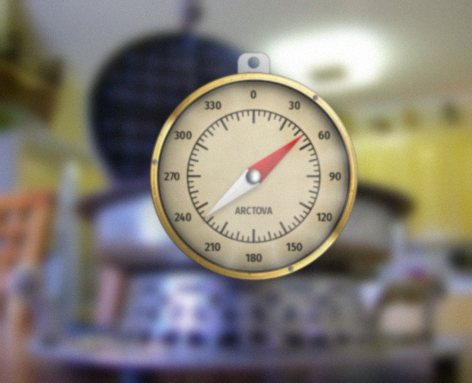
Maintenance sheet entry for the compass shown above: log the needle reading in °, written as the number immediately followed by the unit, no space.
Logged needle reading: 50°
